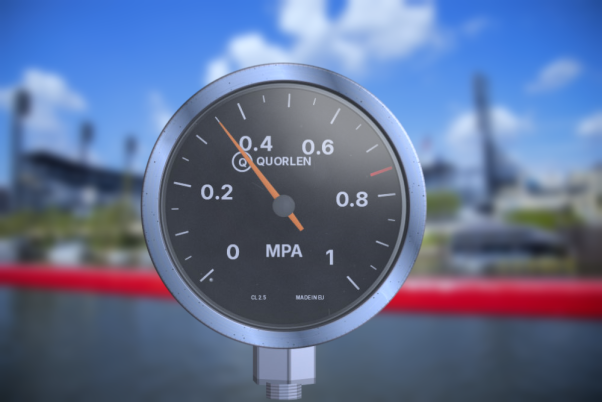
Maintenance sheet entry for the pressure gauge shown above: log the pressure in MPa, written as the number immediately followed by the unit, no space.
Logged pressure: 0.35MPa
